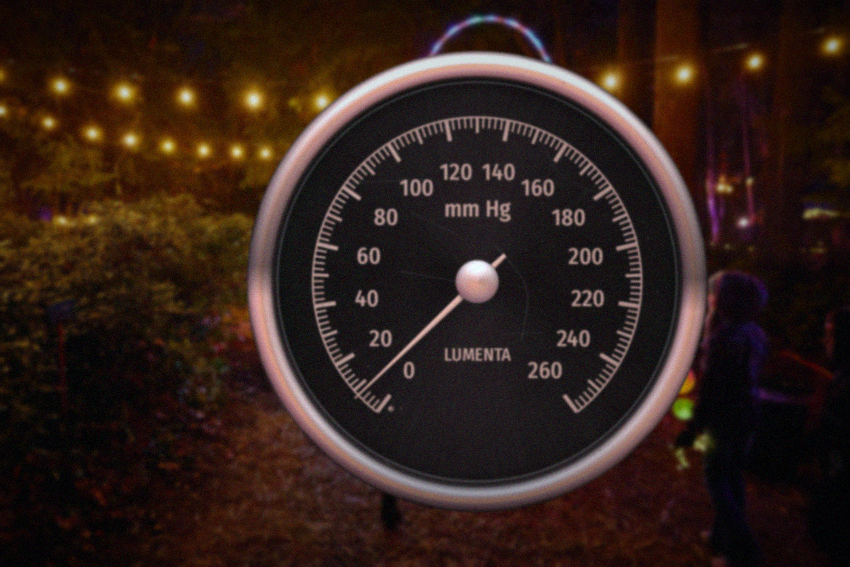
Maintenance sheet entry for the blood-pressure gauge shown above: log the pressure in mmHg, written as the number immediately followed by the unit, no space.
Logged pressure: 8mmHg
